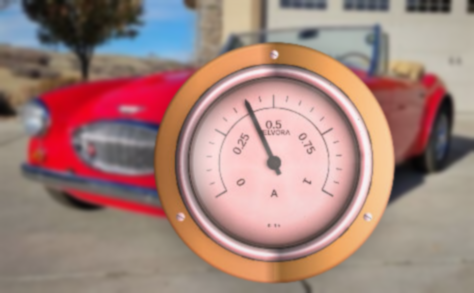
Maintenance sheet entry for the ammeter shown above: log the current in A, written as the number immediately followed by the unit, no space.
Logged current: 0.4A
